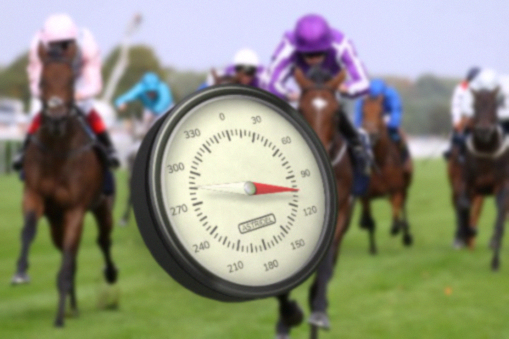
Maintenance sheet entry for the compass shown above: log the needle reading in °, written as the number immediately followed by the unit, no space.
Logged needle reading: 105°
